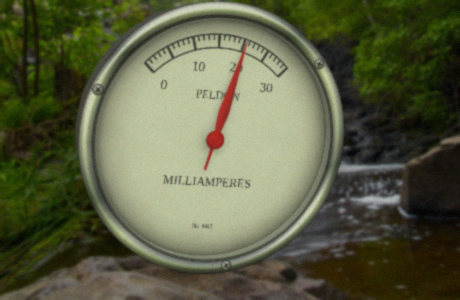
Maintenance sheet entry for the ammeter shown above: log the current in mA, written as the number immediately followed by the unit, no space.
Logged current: 20mA
